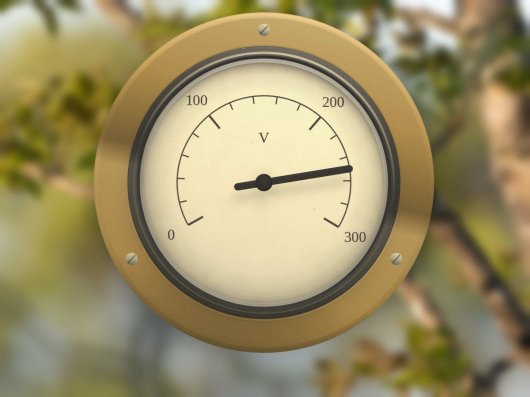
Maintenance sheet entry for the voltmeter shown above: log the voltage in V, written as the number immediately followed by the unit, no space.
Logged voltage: 250V
